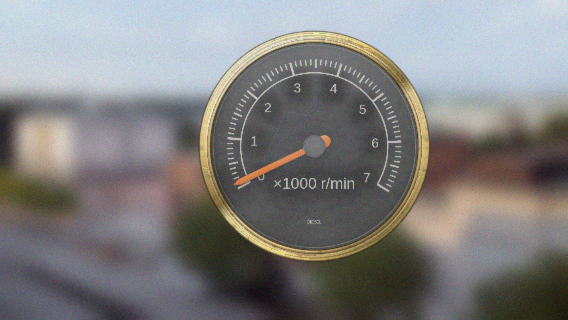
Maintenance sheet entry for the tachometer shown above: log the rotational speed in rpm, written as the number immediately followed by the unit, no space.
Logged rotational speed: 100rpm
